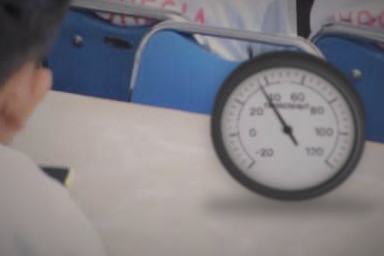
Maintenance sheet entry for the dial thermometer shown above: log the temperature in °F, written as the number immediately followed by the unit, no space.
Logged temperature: 36°F
